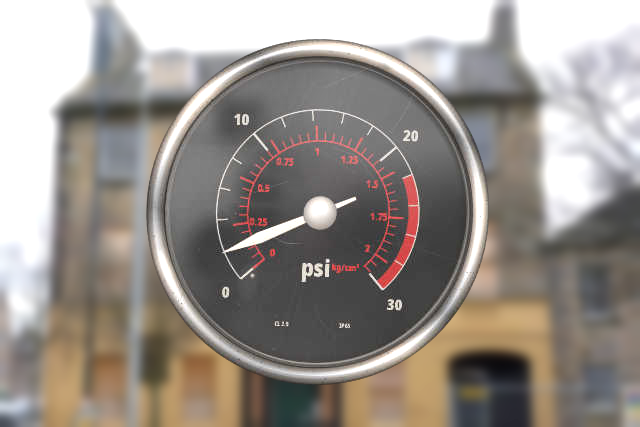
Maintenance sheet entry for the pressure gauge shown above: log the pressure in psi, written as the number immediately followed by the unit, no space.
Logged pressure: 2psi
